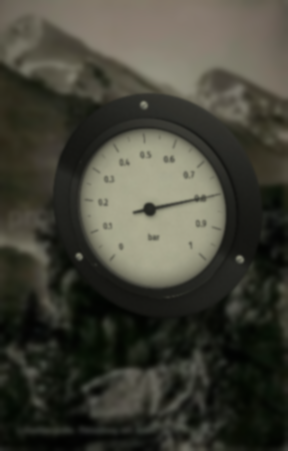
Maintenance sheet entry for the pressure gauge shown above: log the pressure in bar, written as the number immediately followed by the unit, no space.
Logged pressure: 0.8bar
